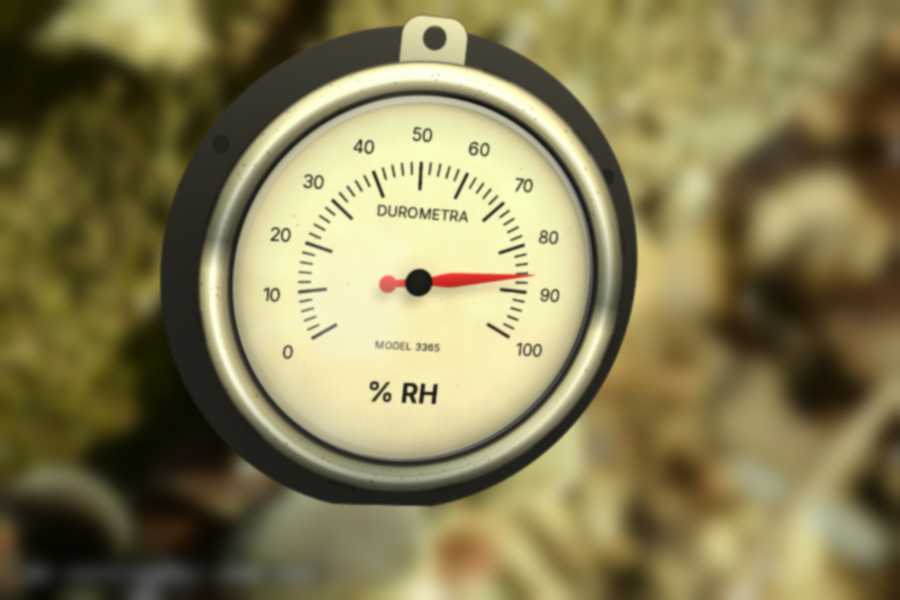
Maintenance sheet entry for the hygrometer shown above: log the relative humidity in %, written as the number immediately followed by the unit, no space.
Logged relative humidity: 86%
